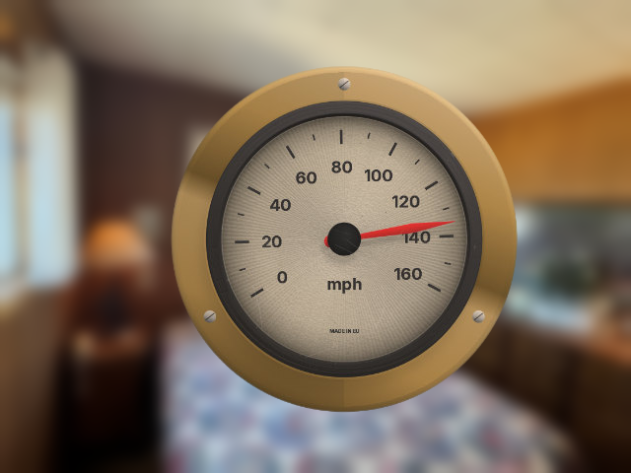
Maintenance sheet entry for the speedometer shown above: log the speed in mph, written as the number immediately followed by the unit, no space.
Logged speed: 135mph
